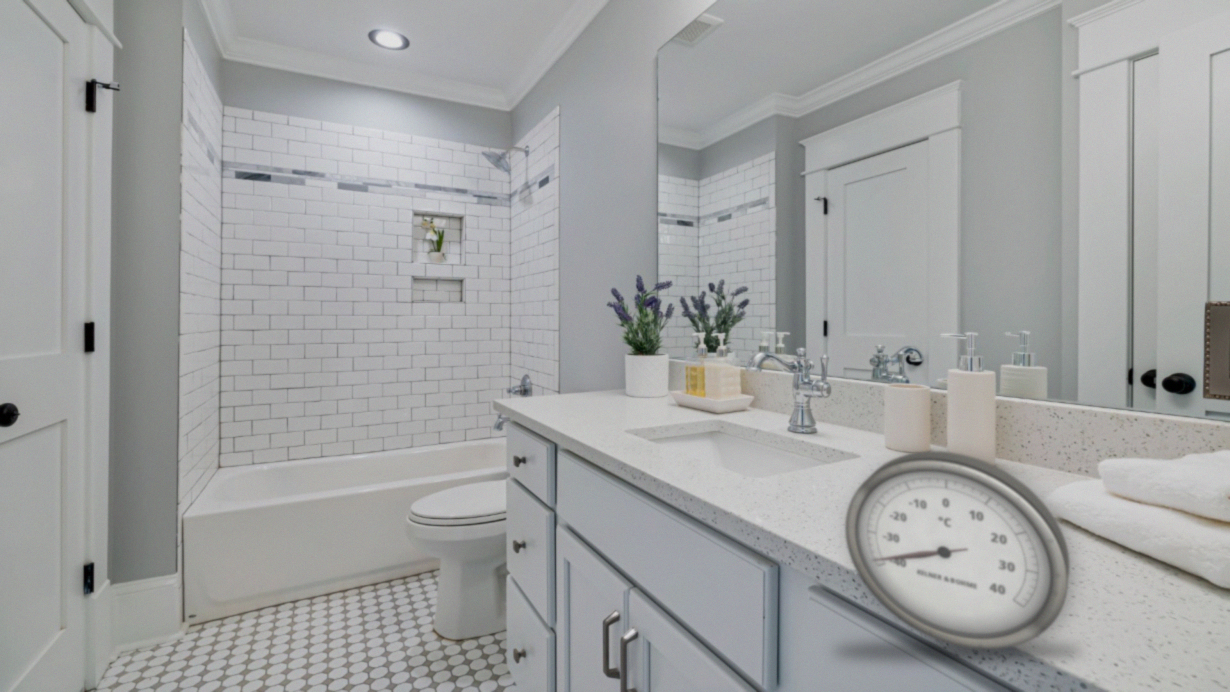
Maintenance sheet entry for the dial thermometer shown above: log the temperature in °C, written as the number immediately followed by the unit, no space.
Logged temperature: -38°C
